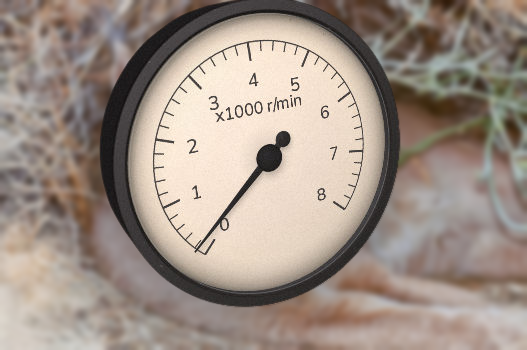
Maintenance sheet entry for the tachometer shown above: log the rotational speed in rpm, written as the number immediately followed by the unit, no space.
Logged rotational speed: 200rpm
